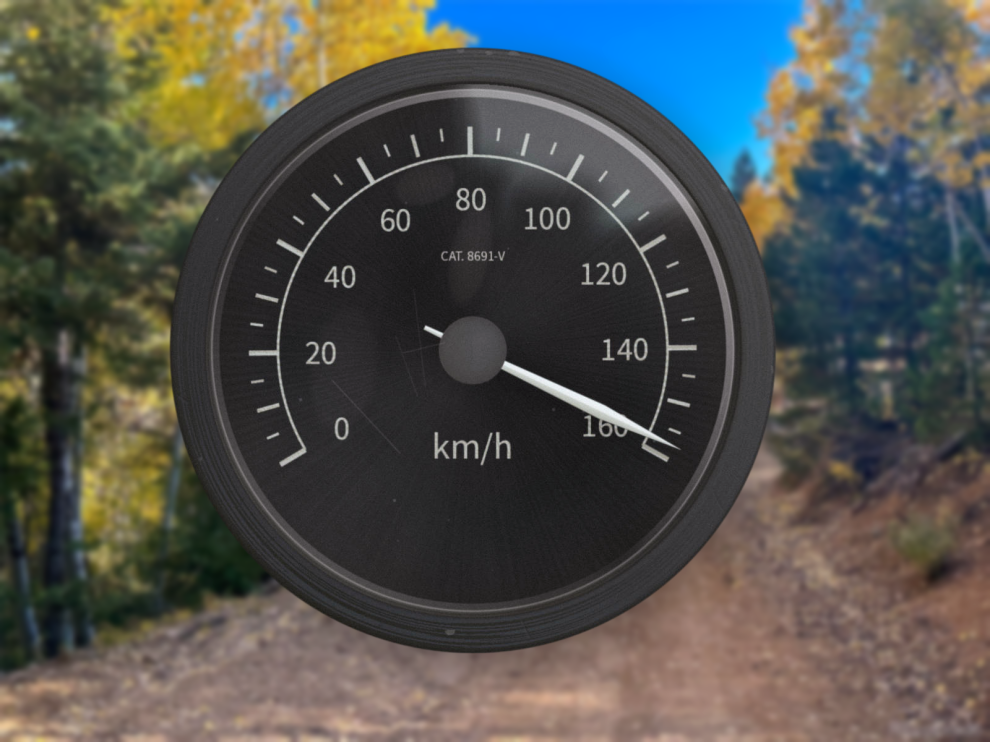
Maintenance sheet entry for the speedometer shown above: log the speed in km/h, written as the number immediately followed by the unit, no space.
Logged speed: 157.5km/h
